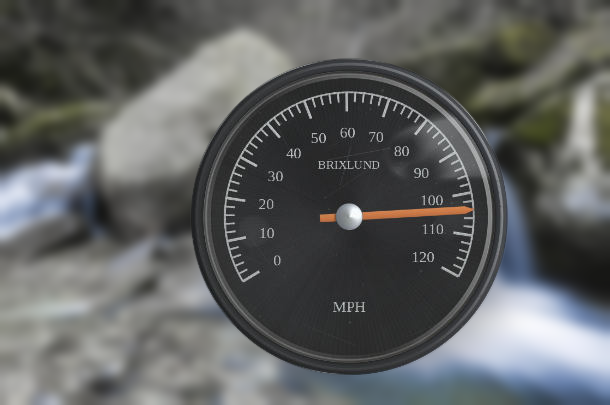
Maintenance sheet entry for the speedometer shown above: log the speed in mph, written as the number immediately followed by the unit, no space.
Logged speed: 104mph
